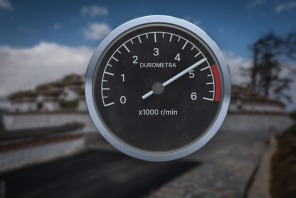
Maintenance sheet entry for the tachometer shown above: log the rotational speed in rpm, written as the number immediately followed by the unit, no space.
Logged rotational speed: 4750rpm
